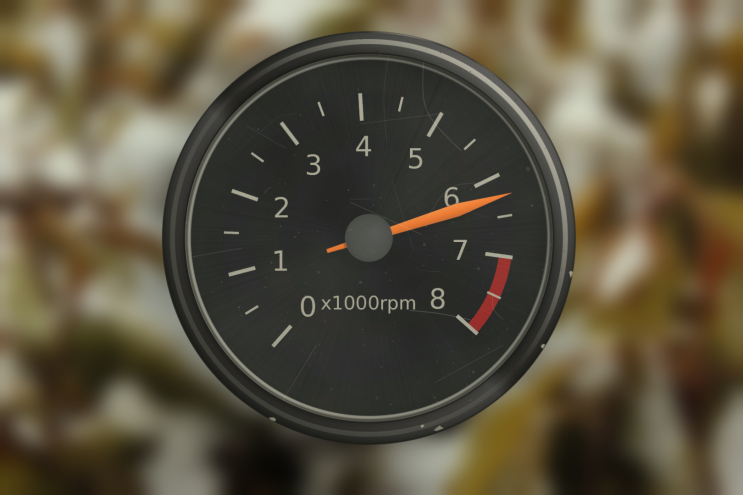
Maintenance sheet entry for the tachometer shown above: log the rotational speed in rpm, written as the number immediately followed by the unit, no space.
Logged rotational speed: 6250rpm
